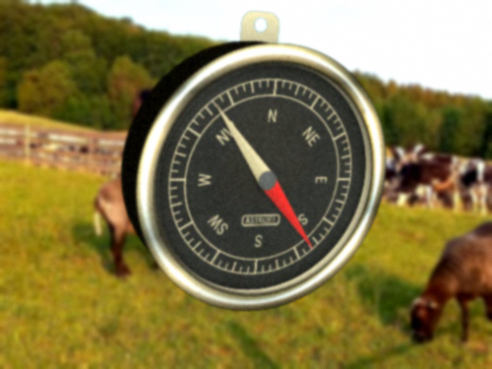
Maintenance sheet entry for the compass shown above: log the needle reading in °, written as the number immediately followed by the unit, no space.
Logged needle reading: 140°
